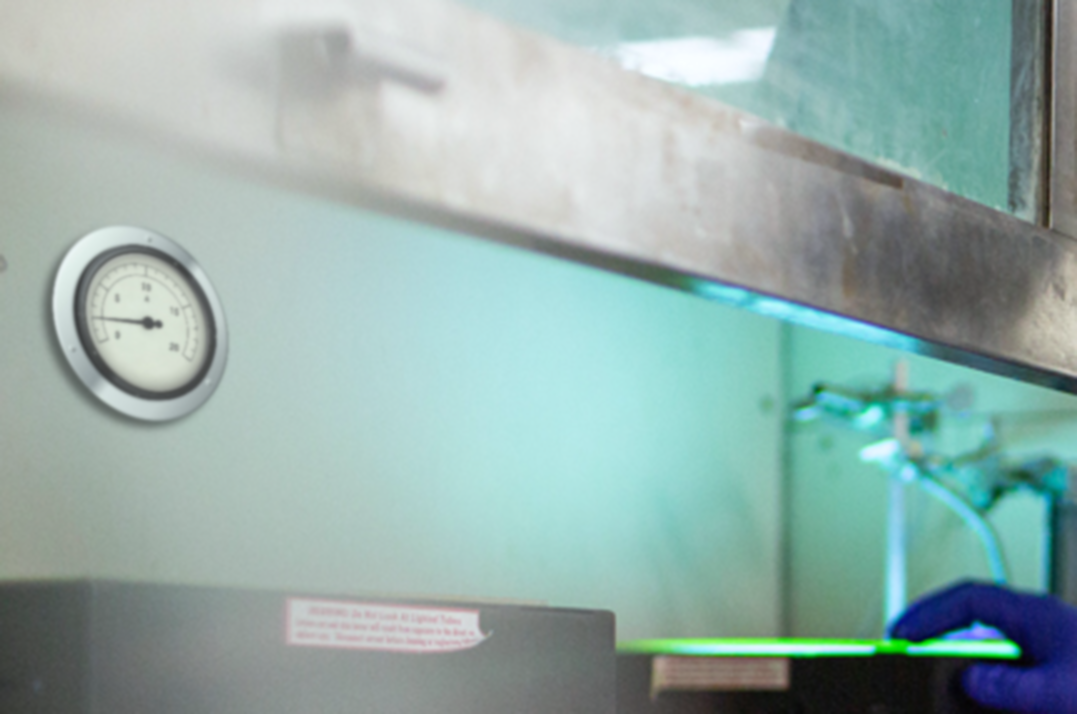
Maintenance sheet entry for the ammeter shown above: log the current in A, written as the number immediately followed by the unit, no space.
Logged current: 2A
